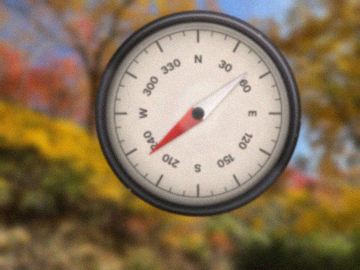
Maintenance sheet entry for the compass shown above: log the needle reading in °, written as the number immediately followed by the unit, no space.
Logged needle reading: 230°
